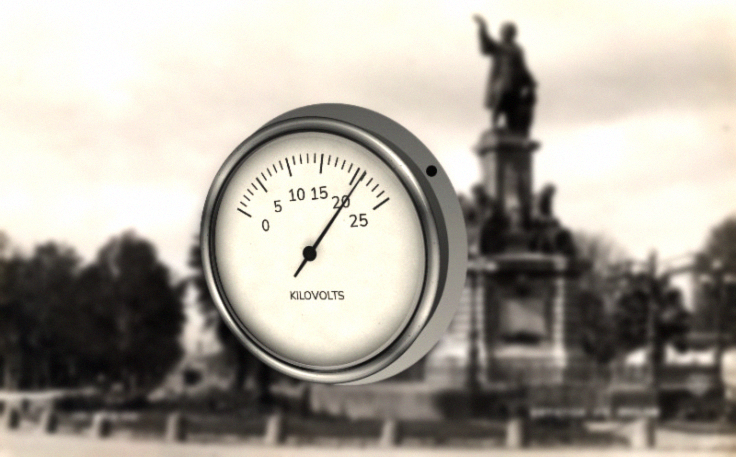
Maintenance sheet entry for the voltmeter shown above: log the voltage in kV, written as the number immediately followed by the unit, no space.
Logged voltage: 21kV
